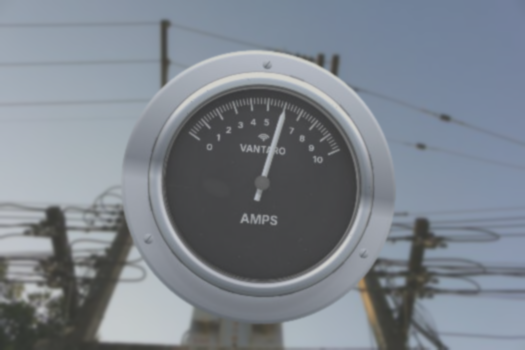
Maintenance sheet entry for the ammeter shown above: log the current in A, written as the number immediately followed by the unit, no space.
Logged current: 6A
